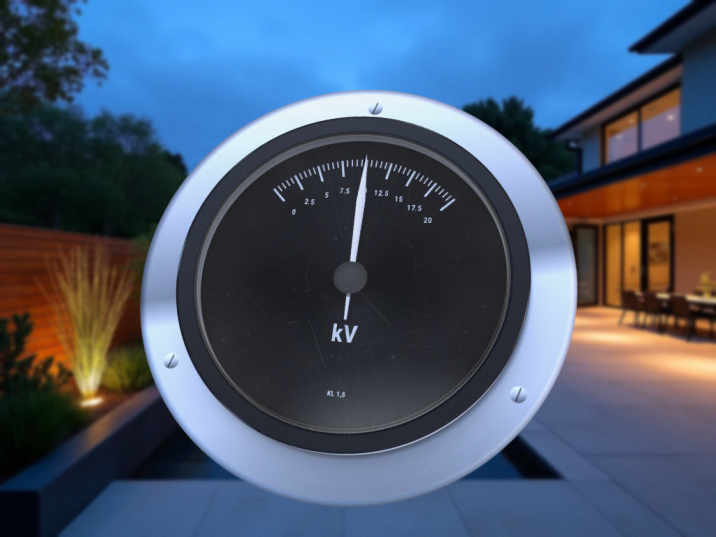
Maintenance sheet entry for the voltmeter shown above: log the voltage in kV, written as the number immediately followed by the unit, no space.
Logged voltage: 10kV
